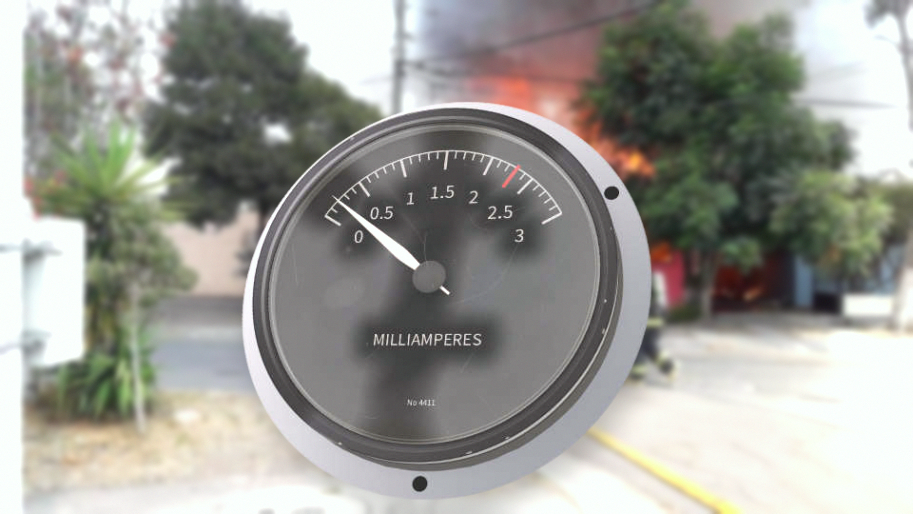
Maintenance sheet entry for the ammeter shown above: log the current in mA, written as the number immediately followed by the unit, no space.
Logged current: 0.2mA
